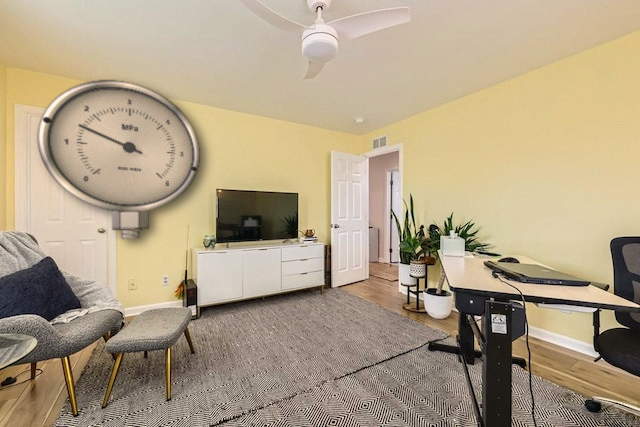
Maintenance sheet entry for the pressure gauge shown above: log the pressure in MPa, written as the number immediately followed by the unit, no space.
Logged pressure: 1.5MPa
